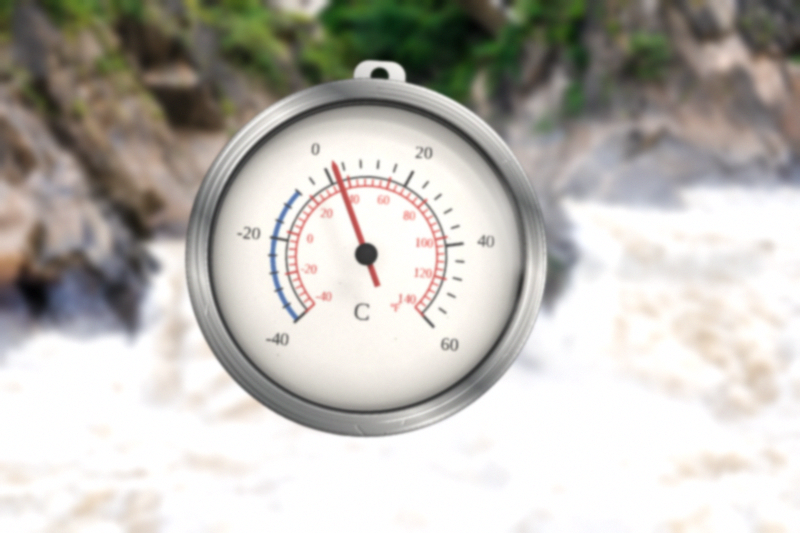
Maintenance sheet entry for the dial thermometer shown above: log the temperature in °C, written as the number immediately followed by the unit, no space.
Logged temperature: 2°C
